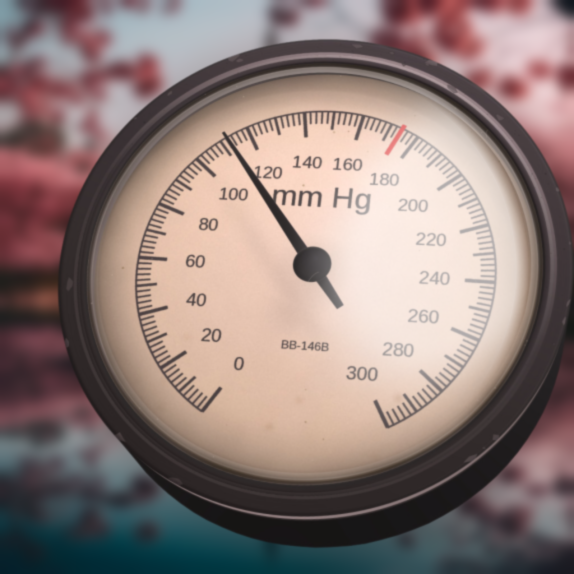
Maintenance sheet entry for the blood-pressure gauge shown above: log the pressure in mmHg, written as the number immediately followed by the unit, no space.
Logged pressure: 112mmHg
